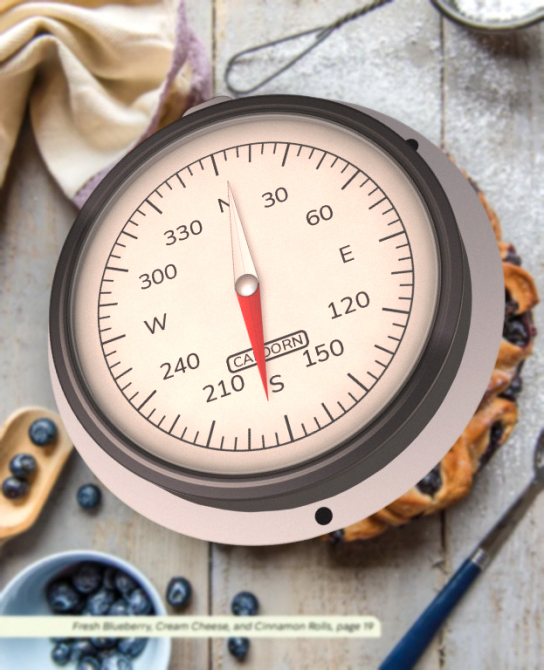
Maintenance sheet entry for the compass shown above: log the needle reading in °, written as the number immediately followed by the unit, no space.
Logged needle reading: 185°
